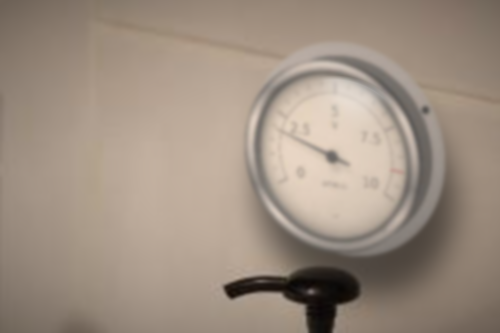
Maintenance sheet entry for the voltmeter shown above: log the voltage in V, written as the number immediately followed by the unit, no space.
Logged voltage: 2V
